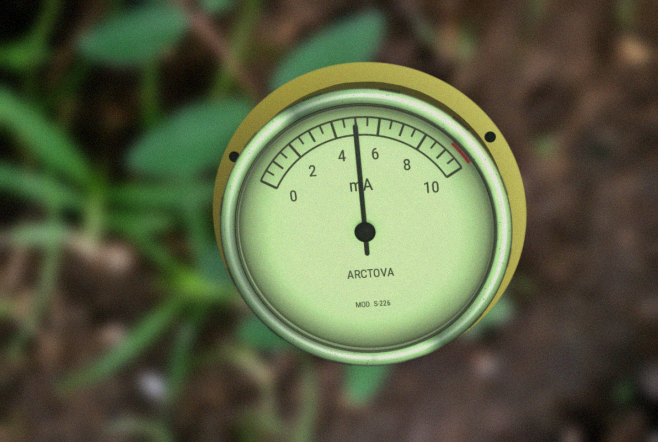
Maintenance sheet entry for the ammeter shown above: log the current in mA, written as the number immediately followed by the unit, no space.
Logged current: 5mA
